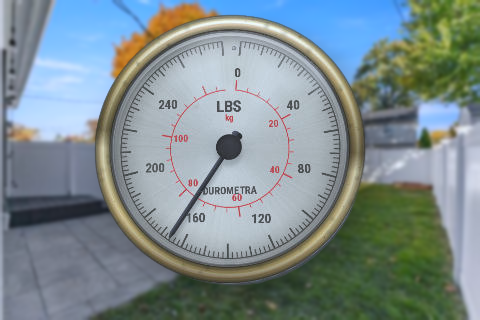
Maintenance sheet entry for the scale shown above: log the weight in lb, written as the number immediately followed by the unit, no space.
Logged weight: 166lb
